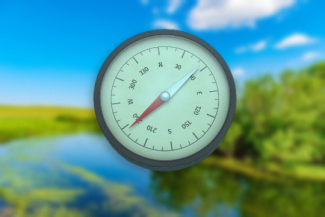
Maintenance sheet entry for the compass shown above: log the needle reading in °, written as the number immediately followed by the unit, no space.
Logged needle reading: 235°
